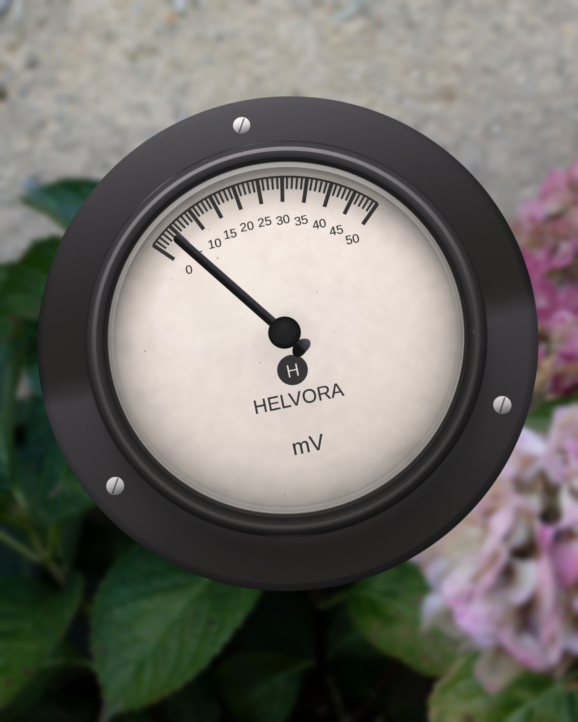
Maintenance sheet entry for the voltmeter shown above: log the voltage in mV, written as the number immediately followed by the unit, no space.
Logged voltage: 4mV
